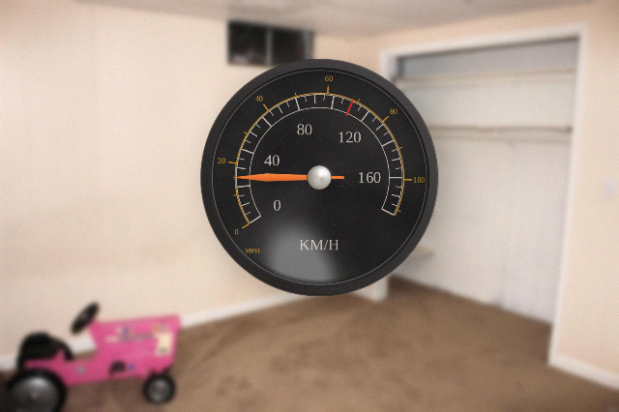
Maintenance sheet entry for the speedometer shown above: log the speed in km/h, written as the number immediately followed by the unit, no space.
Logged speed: 25km/h
